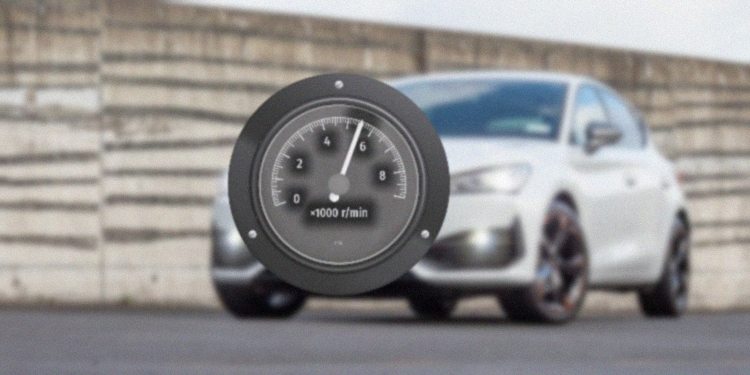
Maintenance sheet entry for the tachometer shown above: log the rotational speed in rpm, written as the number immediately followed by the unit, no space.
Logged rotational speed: 5500rpm
